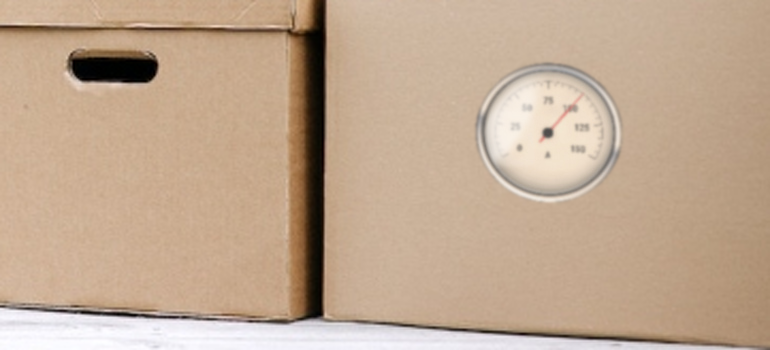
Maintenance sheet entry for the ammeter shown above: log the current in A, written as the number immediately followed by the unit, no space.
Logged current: 100A
